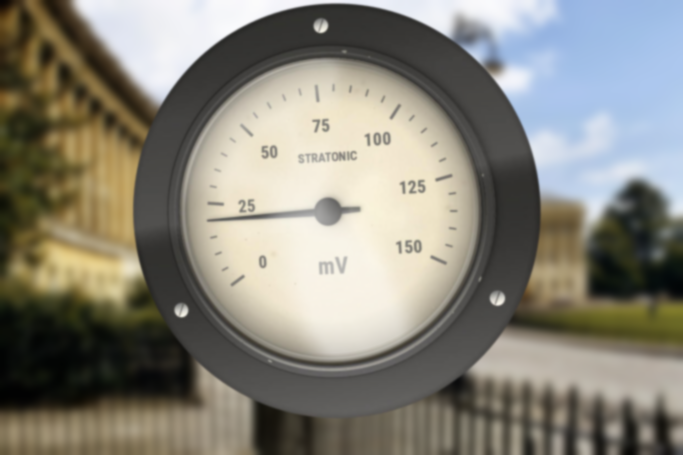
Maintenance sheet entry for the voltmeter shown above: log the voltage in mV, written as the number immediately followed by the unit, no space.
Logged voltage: 20mV
